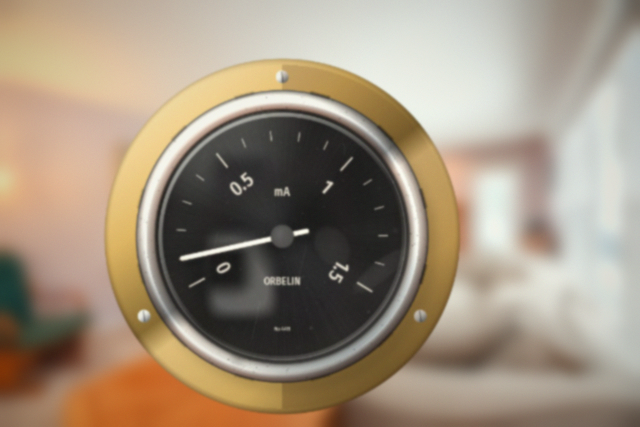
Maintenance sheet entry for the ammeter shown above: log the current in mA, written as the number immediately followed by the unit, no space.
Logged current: 0.1mA
